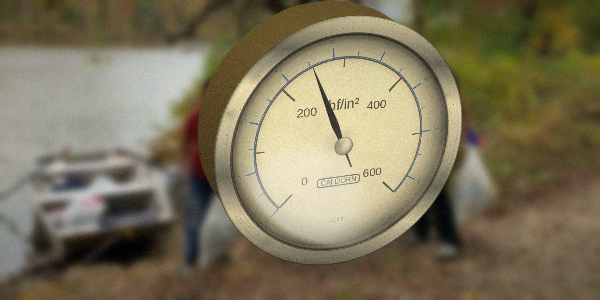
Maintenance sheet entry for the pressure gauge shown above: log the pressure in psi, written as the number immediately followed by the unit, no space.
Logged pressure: 250psi
